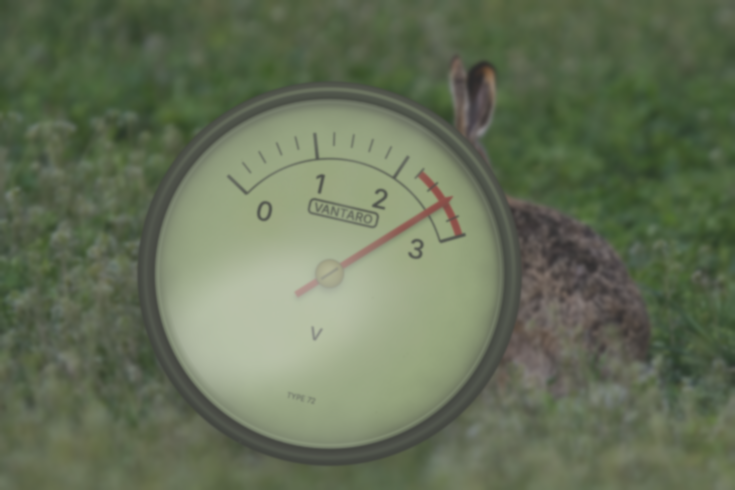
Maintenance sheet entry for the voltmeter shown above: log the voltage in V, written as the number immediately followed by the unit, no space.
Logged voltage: 2.6V
